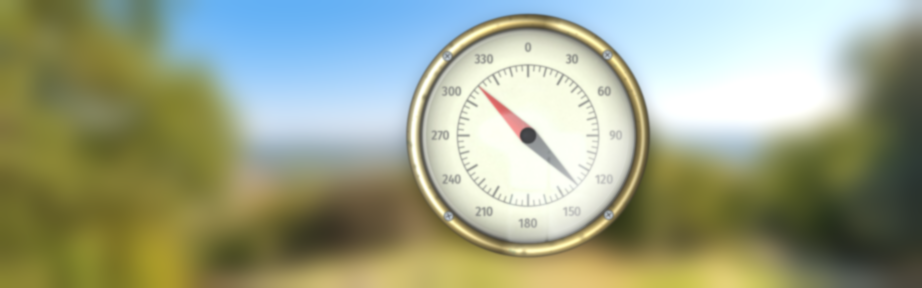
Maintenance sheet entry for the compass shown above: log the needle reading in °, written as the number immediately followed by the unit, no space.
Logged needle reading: 315°
